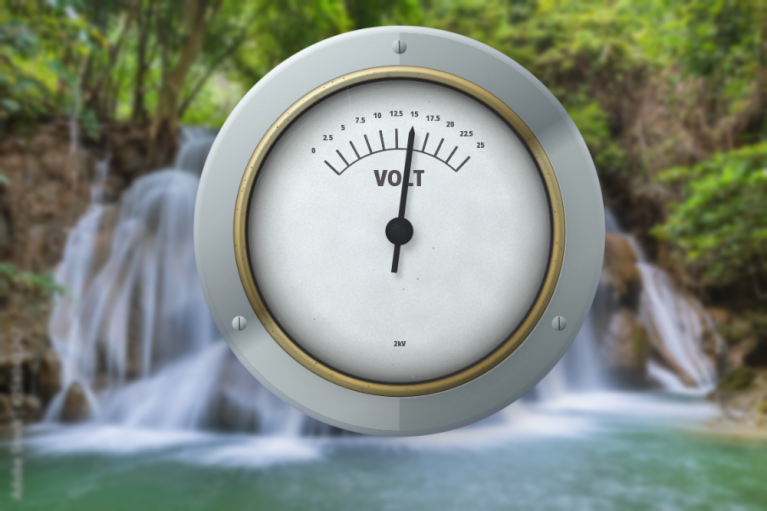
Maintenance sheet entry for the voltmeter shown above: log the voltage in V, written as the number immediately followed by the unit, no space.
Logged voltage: 15V
